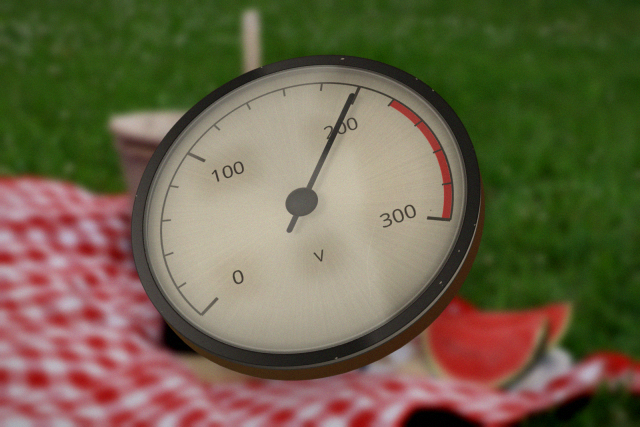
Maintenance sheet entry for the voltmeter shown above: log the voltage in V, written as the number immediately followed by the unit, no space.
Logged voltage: 200V
